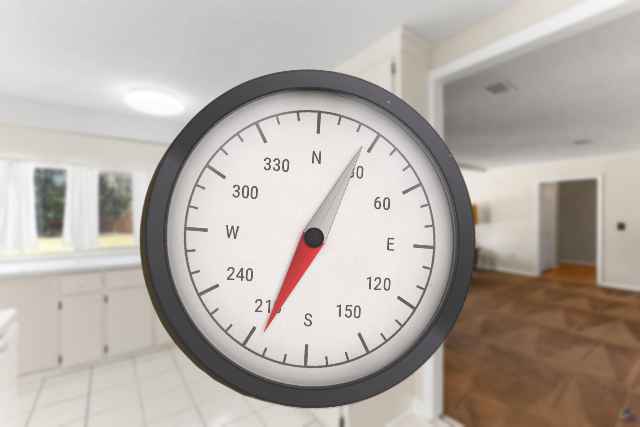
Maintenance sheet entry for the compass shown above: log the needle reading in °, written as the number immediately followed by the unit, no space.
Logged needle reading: 205°
